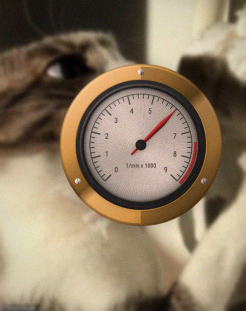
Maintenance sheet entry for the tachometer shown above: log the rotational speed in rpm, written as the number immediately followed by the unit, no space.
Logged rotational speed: 6000rpm
